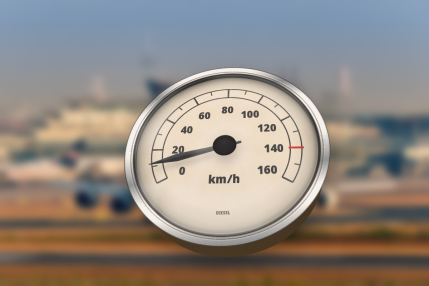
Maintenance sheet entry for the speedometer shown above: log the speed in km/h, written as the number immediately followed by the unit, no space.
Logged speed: 10km/h
